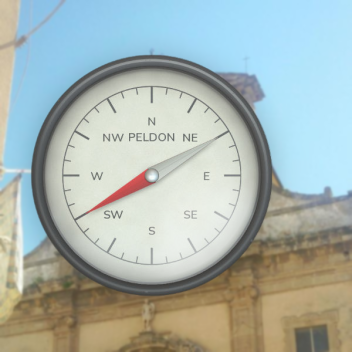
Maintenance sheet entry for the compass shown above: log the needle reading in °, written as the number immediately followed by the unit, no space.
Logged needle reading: 240°
